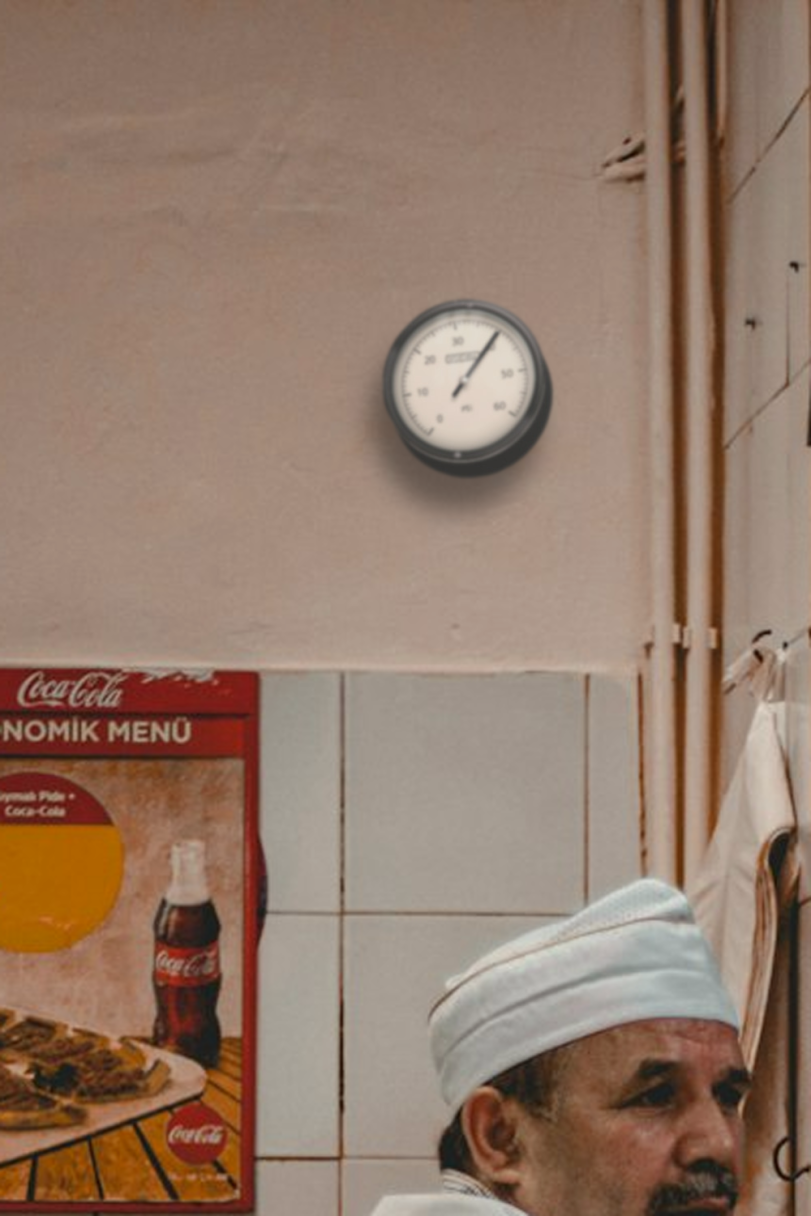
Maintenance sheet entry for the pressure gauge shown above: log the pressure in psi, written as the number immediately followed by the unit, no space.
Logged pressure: 40psi
